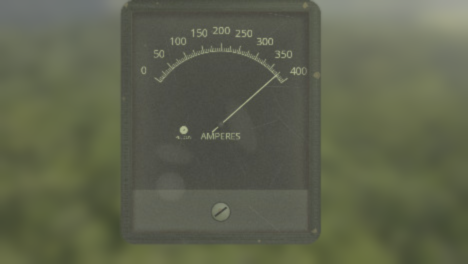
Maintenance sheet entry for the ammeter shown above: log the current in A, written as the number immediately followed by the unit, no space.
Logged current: 375A
